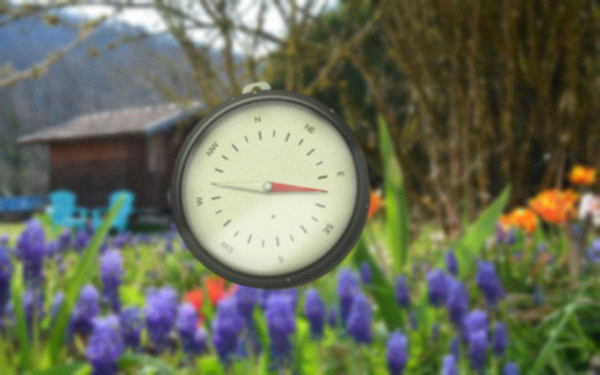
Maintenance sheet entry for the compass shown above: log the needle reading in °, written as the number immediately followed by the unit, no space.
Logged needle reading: 105°
